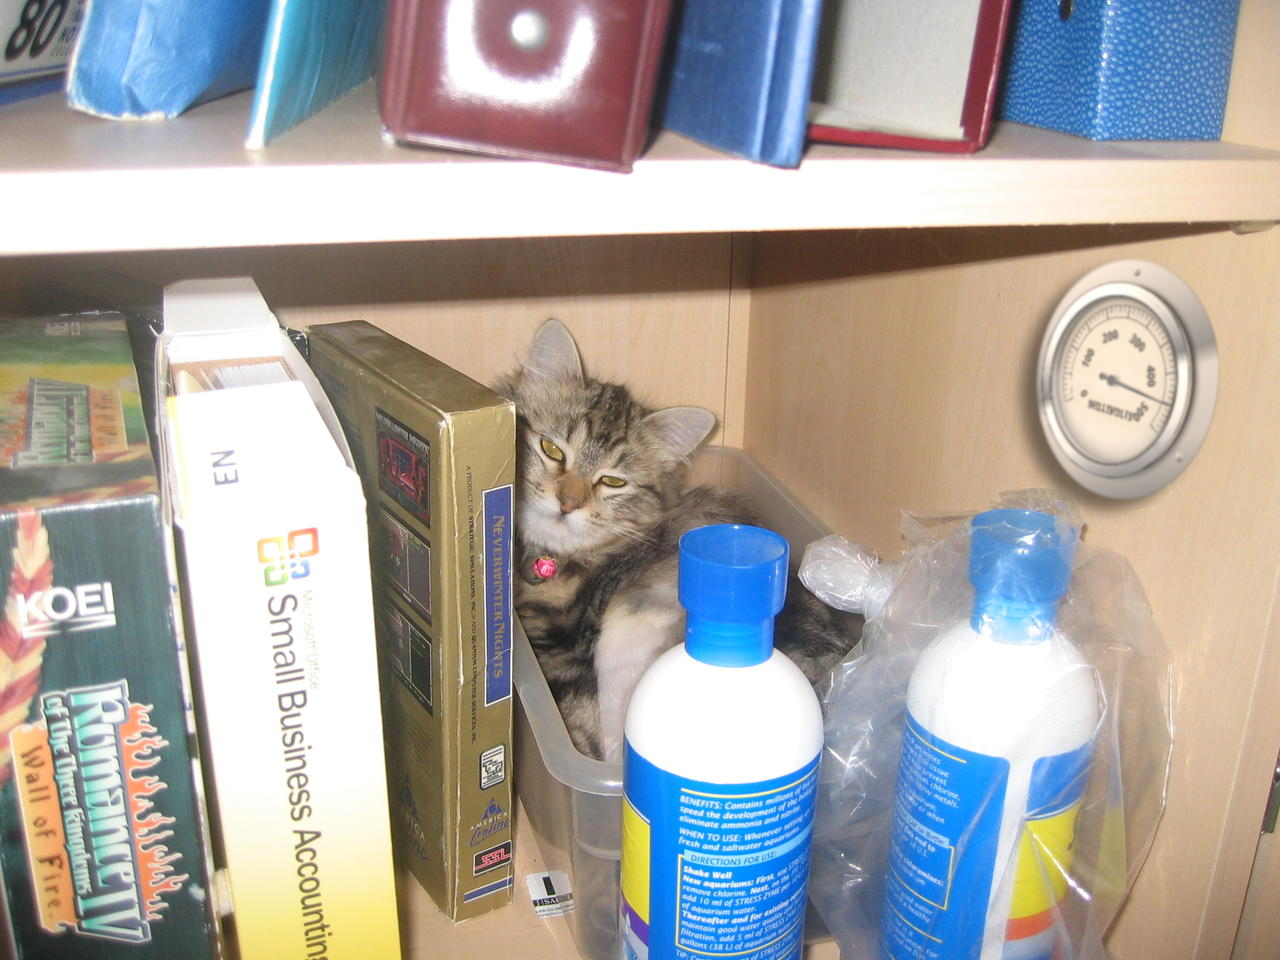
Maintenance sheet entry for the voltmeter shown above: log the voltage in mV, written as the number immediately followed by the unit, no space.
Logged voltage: 450mV
